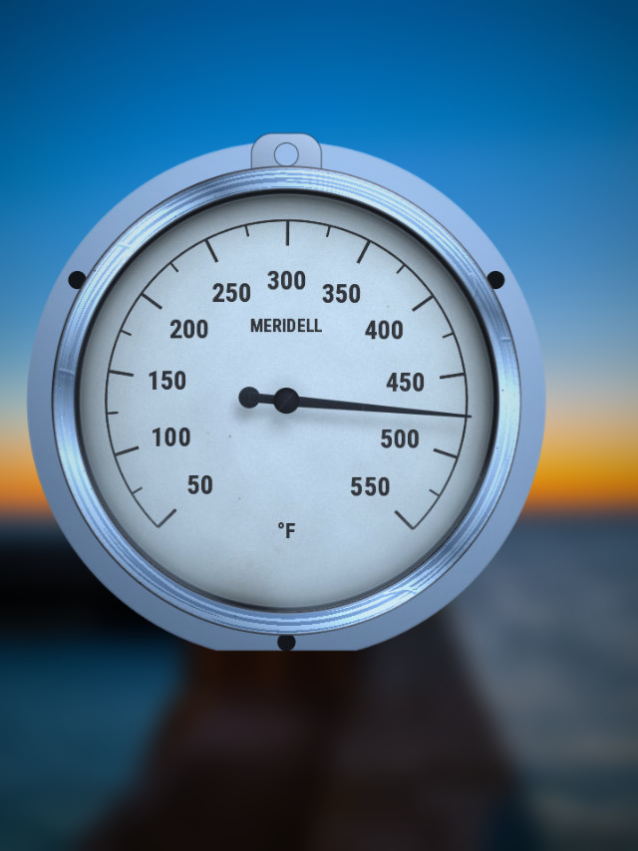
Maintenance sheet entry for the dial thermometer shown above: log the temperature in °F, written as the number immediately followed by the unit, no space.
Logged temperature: 475°F
